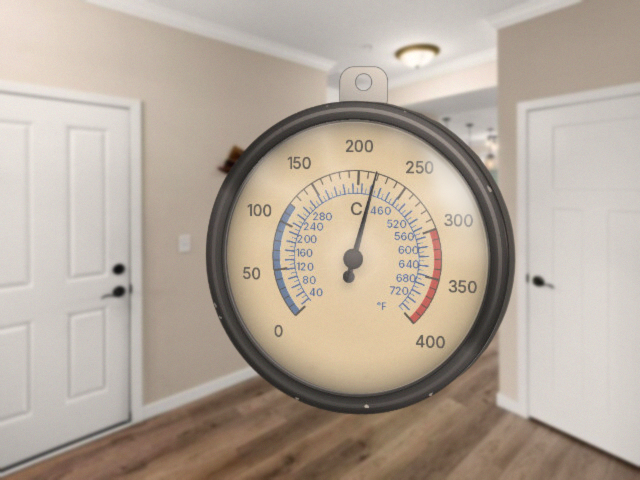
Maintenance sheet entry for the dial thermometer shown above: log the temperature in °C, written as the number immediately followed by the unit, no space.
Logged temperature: 220°C
